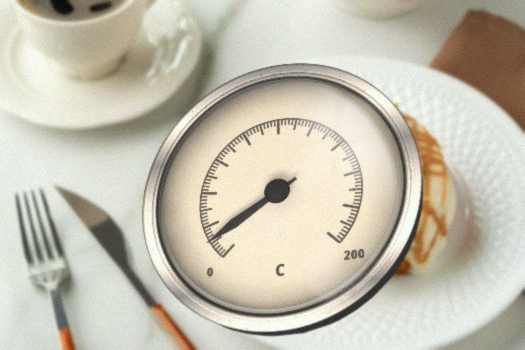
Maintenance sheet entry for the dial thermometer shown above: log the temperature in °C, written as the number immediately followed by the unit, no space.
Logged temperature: 10°C
